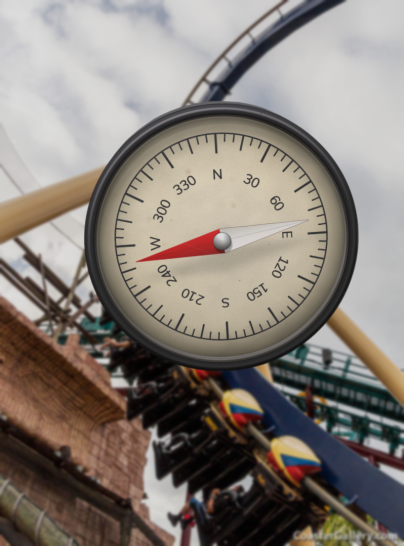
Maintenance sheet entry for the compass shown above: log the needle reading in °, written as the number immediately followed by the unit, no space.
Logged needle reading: 260°
